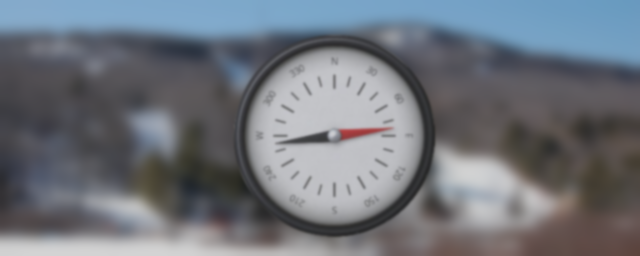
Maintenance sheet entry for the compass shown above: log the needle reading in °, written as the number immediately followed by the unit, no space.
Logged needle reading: 82.5°
